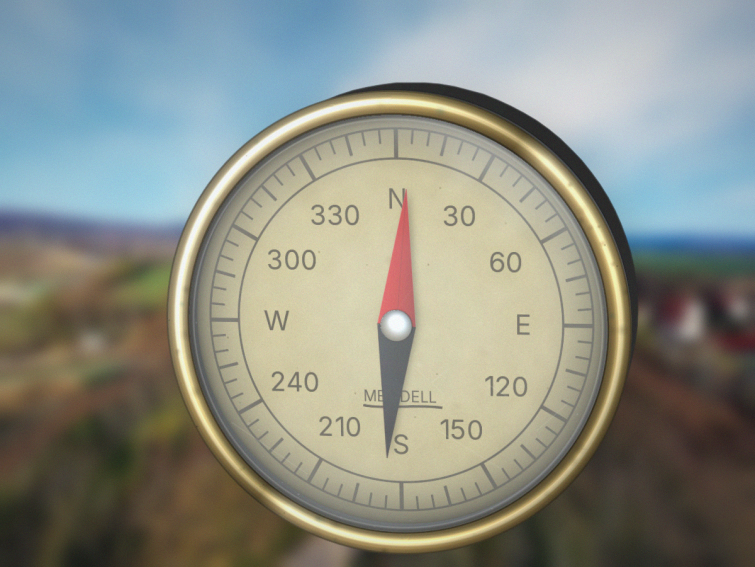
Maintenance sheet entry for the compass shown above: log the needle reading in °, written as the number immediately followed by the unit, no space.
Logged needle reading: 5°
